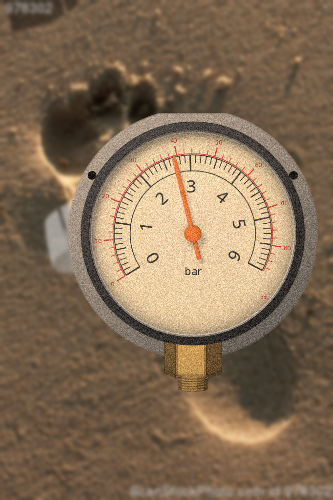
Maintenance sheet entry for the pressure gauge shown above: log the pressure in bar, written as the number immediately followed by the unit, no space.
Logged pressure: 2.7bar
